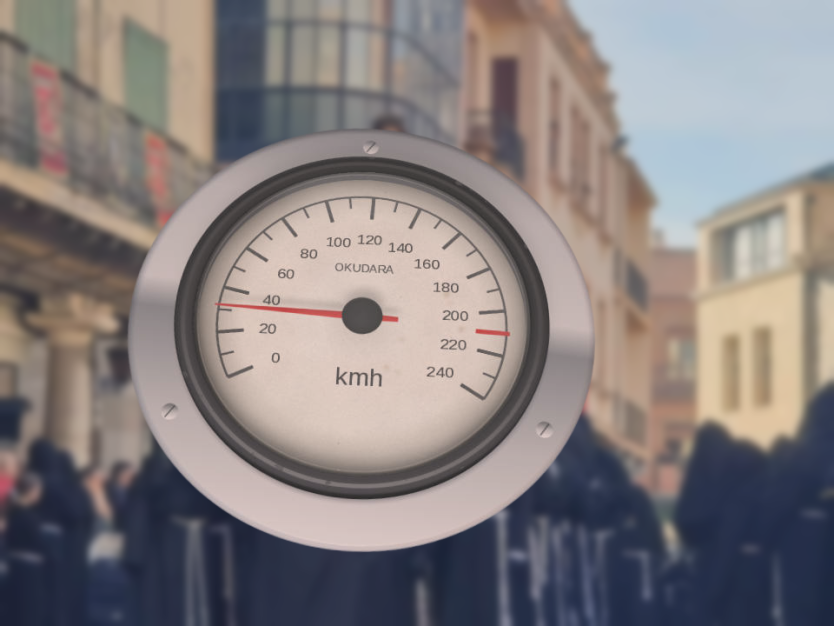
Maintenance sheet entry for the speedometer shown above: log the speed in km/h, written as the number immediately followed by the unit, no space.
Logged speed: 30km/h
